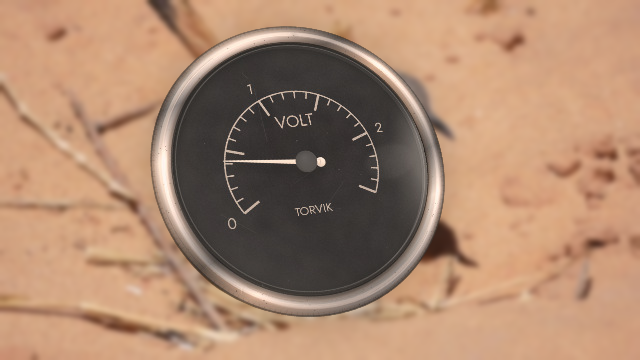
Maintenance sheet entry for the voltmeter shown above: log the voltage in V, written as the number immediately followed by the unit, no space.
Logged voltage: 0.4V
